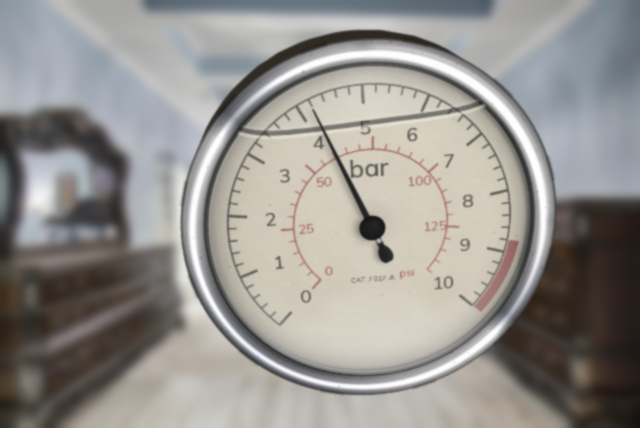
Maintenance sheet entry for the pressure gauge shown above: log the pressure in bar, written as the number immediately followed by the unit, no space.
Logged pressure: 4.2bar
